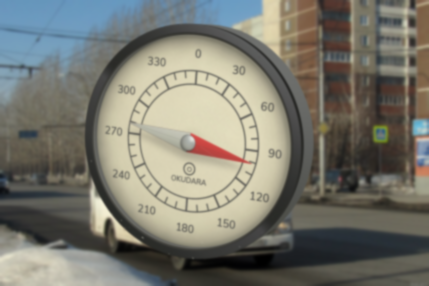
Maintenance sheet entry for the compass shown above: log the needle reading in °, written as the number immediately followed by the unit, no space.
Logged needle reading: 100°
